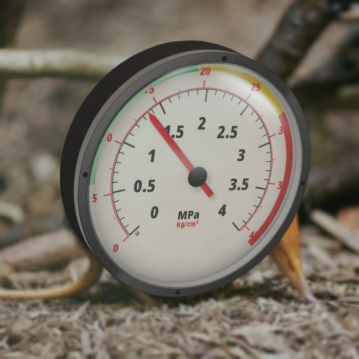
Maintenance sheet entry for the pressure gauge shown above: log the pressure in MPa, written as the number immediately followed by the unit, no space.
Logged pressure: 1.35MPa
